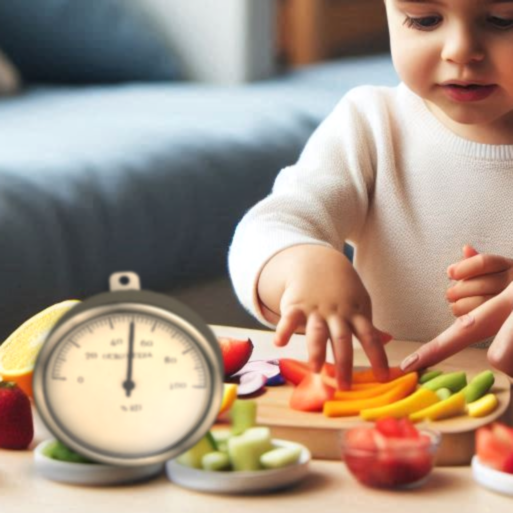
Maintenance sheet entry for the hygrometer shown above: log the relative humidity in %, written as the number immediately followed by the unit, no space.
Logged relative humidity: 50%
